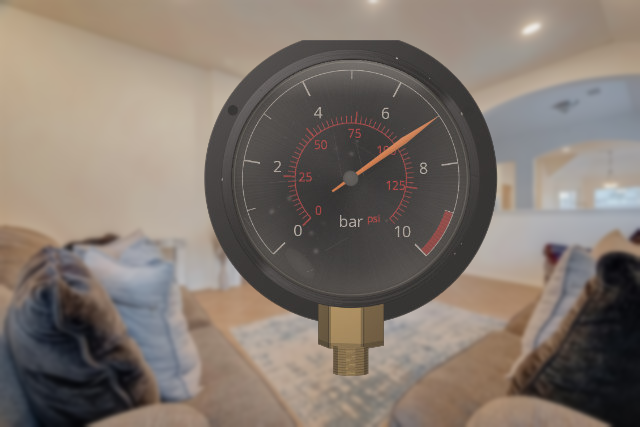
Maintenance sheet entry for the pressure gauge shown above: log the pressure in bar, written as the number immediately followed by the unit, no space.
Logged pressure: 7bar
